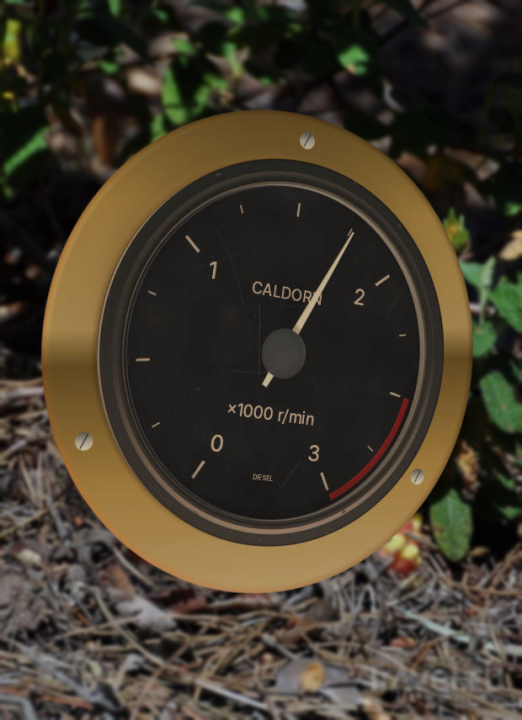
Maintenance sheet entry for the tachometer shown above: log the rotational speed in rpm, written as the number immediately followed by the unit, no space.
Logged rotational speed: 1750rpm
